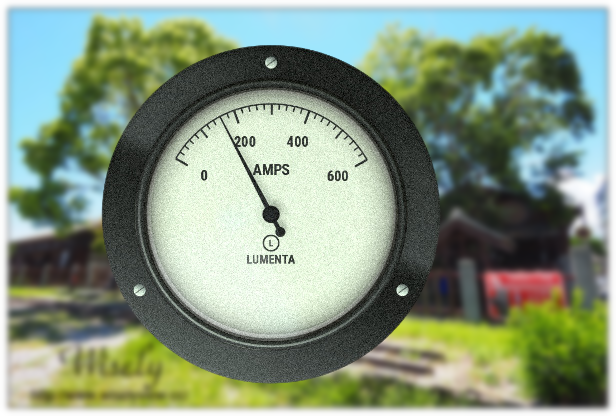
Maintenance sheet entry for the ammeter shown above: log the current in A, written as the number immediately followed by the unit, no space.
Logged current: 160A
